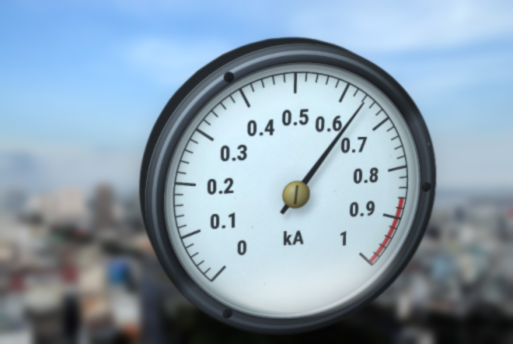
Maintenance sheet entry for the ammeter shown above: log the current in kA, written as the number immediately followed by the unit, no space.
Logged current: 0.64kA
